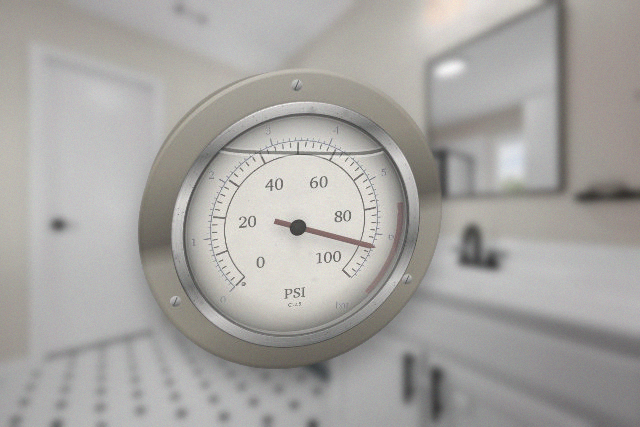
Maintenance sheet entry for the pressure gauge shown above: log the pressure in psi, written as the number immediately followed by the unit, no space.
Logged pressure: 90psi
